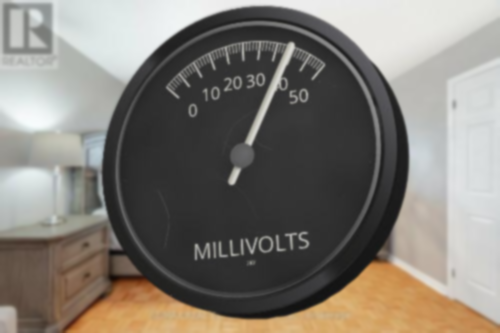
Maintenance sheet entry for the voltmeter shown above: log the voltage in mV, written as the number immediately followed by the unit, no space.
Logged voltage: 40mV
